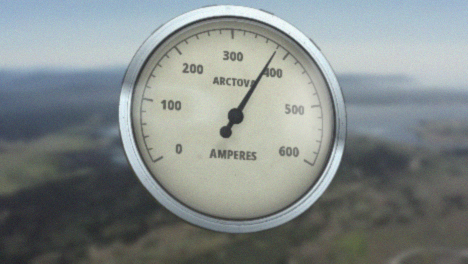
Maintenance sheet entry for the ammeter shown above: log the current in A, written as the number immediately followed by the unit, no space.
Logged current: 380A
